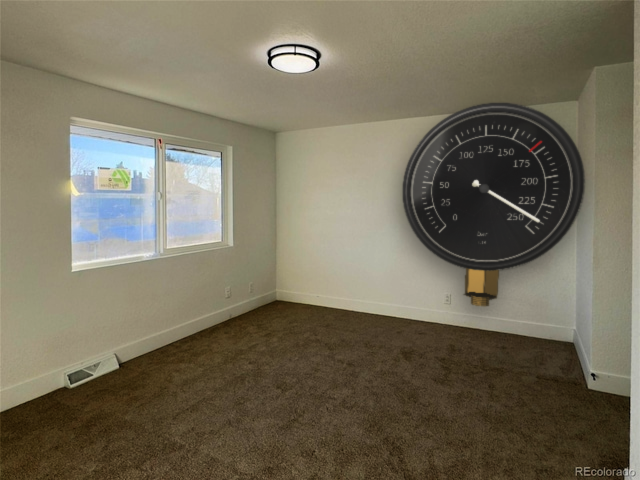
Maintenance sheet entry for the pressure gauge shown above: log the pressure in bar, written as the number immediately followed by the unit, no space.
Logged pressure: 240bar
